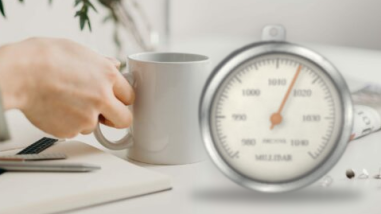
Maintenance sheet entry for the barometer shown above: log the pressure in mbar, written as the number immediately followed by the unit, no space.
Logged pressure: 1015mbar
